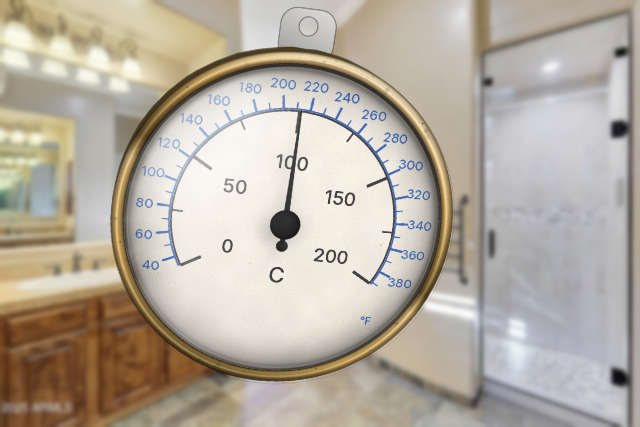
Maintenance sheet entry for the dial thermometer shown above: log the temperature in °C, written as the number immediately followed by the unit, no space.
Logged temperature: 100°C
